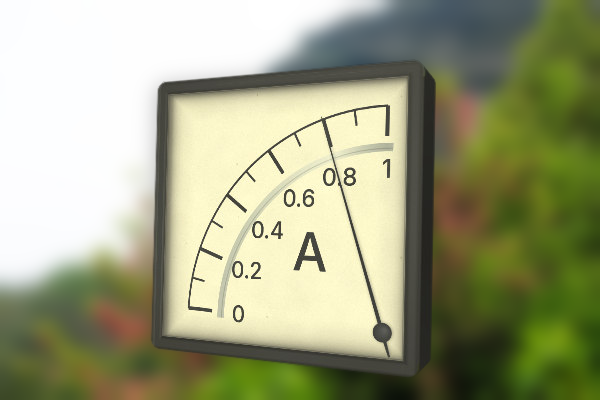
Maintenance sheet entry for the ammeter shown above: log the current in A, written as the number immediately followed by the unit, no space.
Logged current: 0.8A
